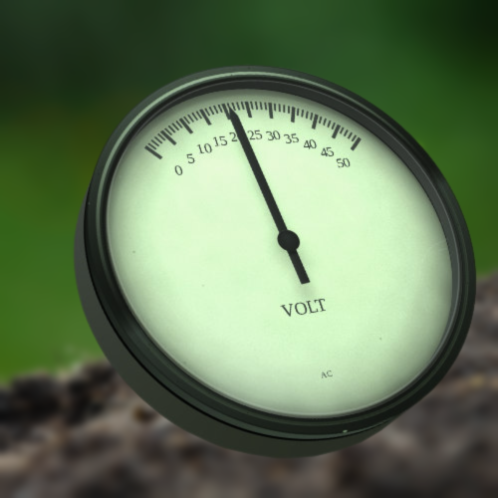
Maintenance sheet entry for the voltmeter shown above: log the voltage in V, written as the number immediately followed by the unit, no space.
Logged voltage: 20V
